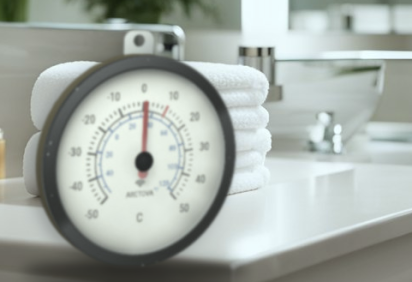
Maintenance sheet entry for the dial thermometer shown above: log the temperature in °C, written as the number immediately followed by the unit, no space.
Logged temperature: 0°C
